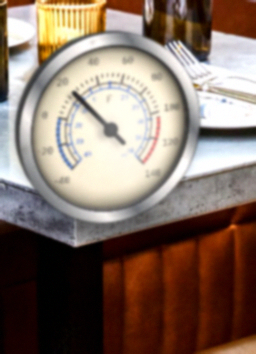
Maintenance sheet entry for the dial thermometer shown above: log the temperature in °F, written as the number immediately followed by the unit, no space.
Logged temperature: 20°F
